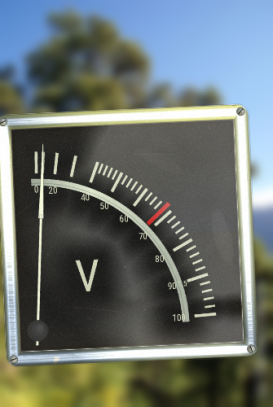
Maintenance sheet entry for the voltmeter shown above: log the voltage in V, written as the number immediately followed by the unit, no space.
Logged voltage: 10V
